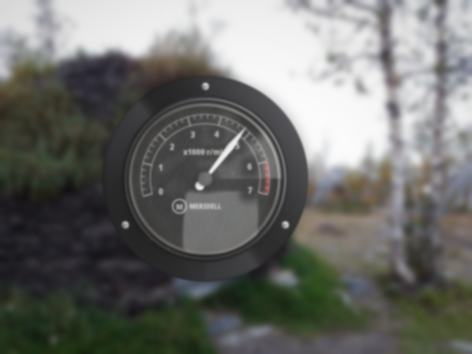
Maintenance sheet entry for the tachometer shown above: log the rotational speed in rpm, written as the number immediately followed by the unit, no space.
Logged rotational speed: 4800rpm
